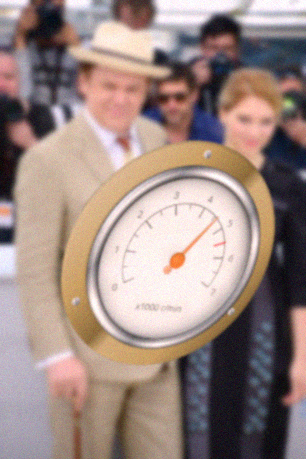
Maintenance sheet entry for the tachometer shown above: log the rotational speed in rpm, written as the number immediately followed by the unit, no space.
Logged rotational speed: 4500rpm
